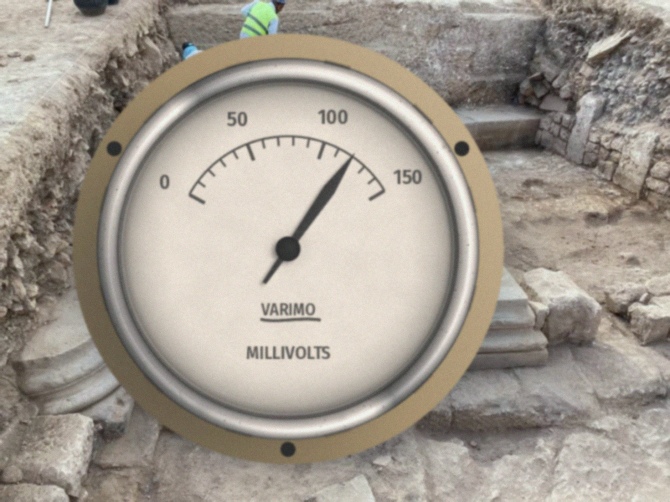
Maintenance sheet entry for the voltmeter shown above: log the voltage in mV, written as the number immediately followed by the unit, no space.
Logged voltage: 120mV
